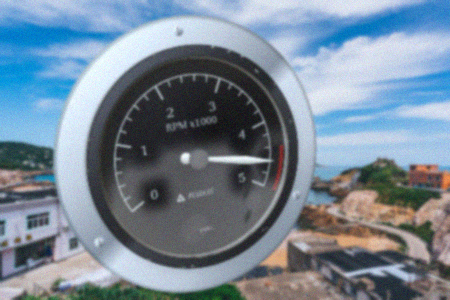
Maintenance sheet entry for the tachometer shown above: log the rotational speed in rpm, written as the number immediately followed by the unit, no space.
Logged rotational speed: 4600rpm
